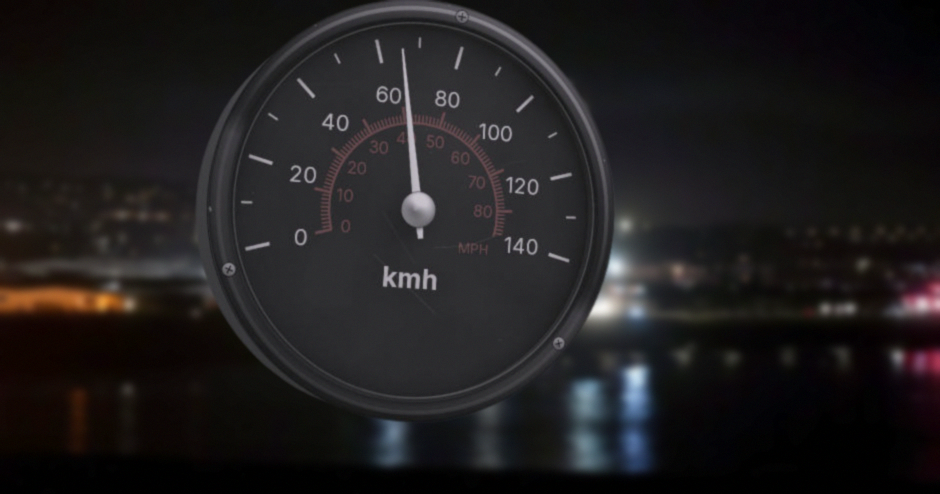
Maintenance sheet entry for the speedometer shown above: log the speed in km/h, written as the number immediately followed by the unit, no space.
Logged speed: 65km/h
